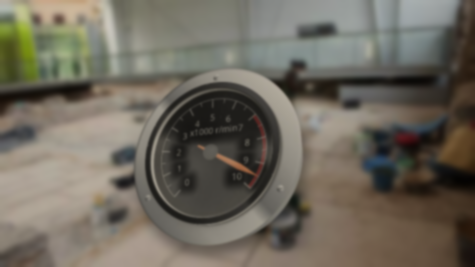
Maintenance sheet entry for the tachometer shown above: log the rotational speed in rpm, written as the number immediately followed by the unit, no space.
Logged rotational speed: 9500rpm
